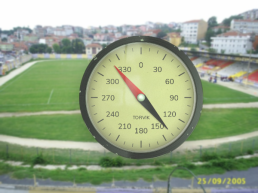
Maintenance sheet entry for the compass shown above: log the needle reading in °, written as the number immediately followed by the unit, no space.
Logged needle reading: 320°
